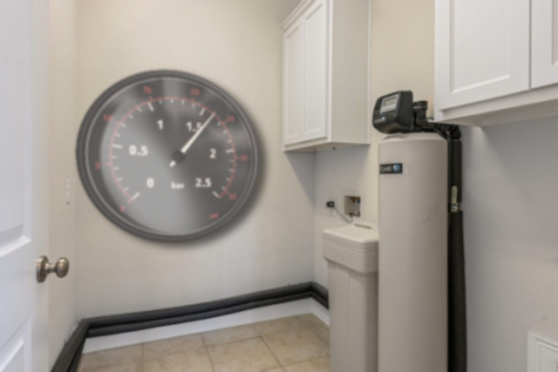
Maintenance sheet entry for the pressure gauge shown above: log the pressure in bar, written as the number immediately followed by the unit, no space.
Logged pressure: 1.6bar
